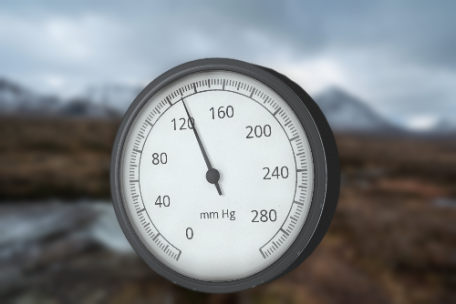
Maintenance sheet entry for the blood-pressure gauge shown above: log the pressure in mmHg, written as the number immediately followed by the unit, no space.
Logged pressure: 130mmHg
